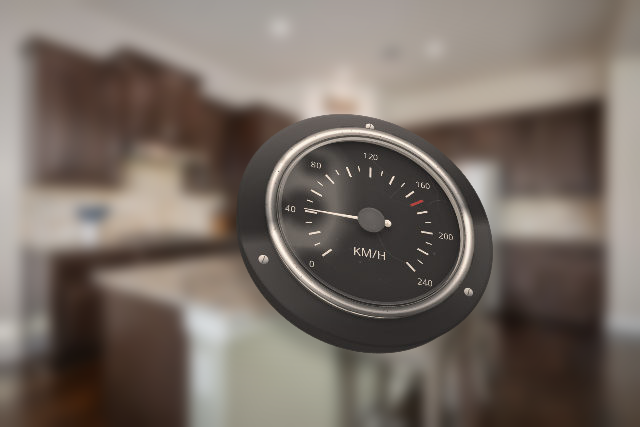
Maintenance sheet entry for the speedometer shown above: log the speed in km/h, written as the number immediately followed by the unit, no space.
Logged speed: 40km/h
